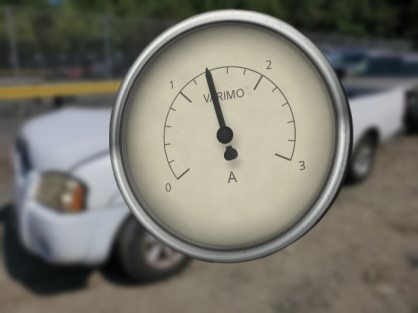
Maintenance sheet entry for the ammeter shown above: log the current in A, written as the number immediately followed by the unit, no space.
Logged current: 1.4A
